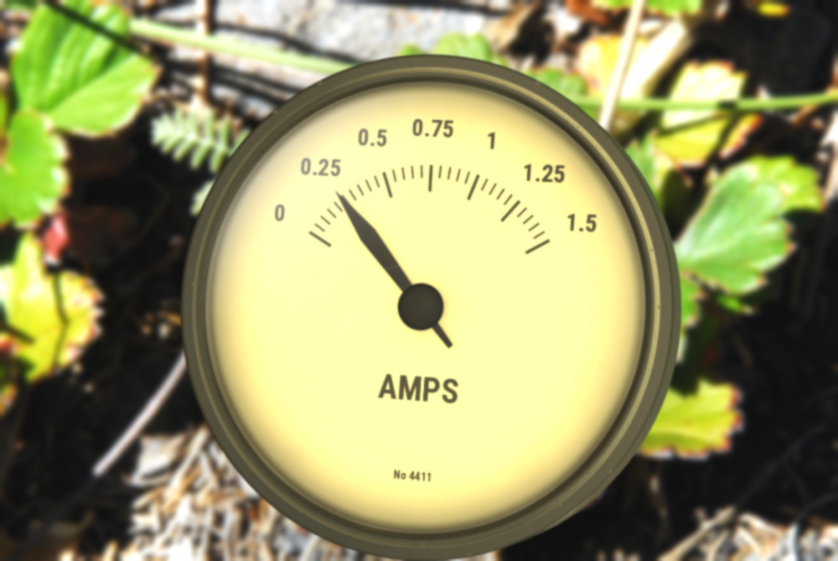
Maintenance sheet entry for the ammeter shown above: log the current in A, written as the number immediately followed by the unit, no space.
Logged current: 0.25A
